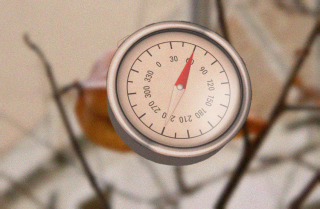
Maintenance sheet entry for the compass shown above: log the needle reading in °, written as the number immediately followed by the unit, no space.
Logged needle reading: 60°
